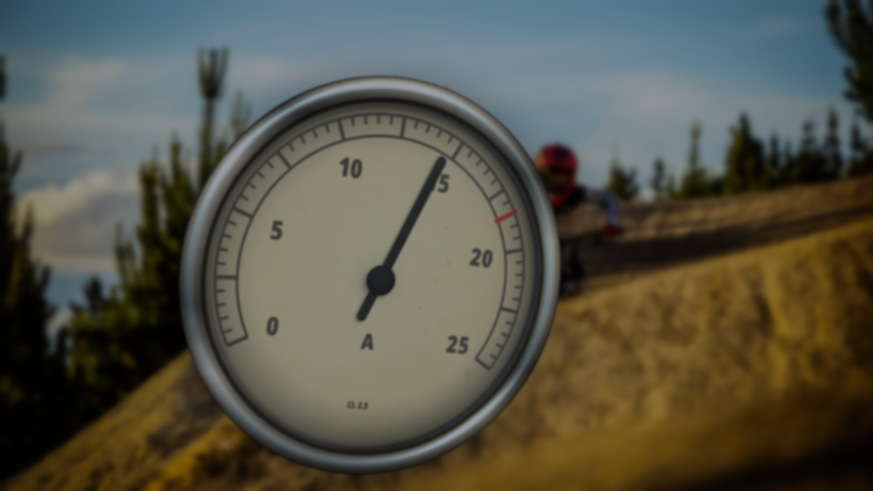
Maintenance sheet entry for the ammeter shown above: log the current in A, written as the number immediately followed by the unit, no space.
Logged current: 14.5A
